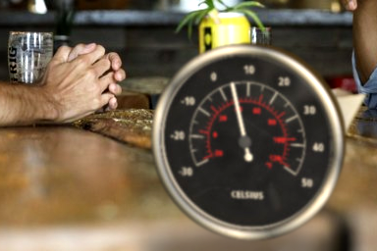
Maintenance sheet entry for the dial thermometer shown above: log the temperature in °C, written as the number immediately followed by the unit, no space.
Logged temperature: 5°C
